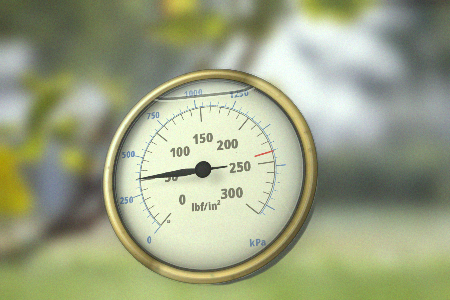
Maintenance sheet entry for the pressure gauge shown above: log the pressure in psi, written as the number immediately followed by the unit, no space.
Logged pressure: 50psi
